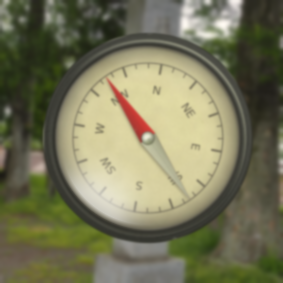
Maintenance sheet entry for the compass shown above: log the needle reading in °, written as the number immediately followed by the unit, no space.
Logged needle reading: 315°
